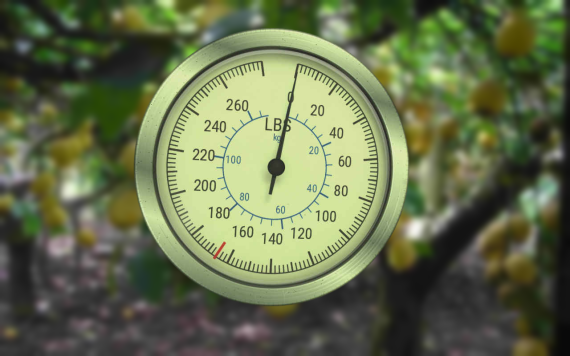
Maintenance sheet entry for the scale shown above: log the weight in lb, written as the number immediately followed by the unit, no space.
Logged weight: 0lb
